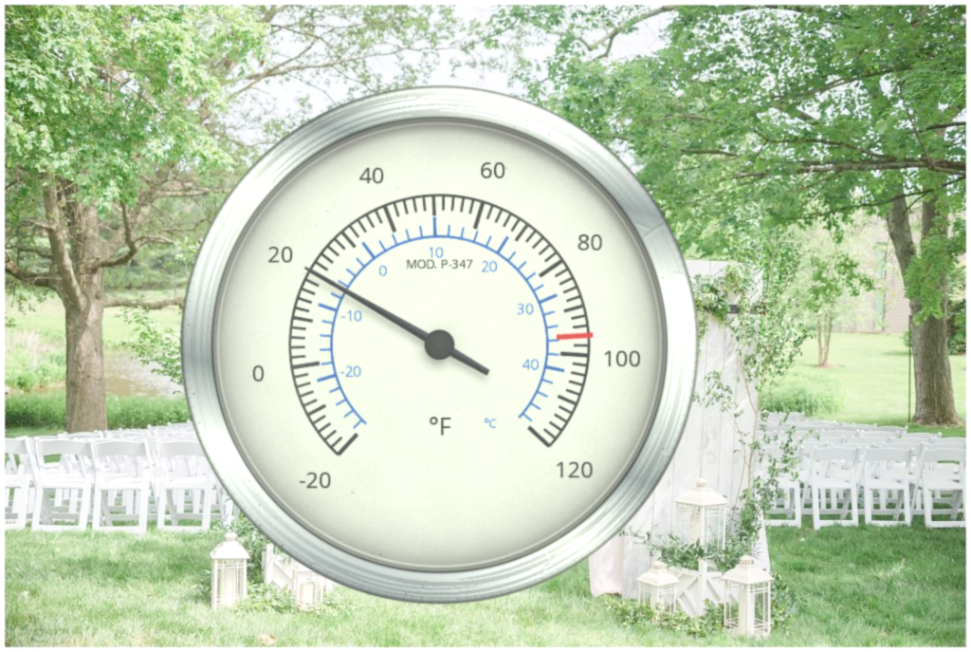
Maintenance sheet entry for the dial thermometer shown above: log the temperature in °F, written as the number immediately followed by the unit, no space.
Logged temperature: 20°F
